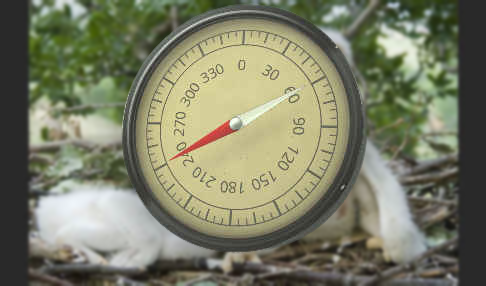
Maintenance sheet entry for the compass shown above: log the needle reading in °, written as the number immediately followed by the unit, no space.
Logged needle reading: 240°
